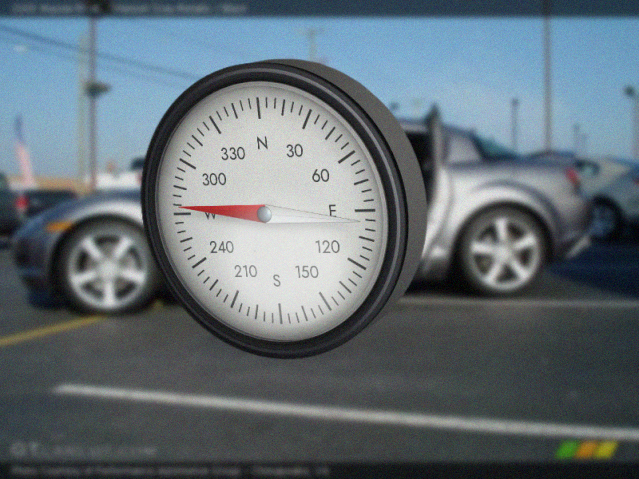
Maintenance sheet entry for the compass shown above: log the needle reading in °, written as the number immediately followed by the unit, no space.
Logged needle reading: 275°
